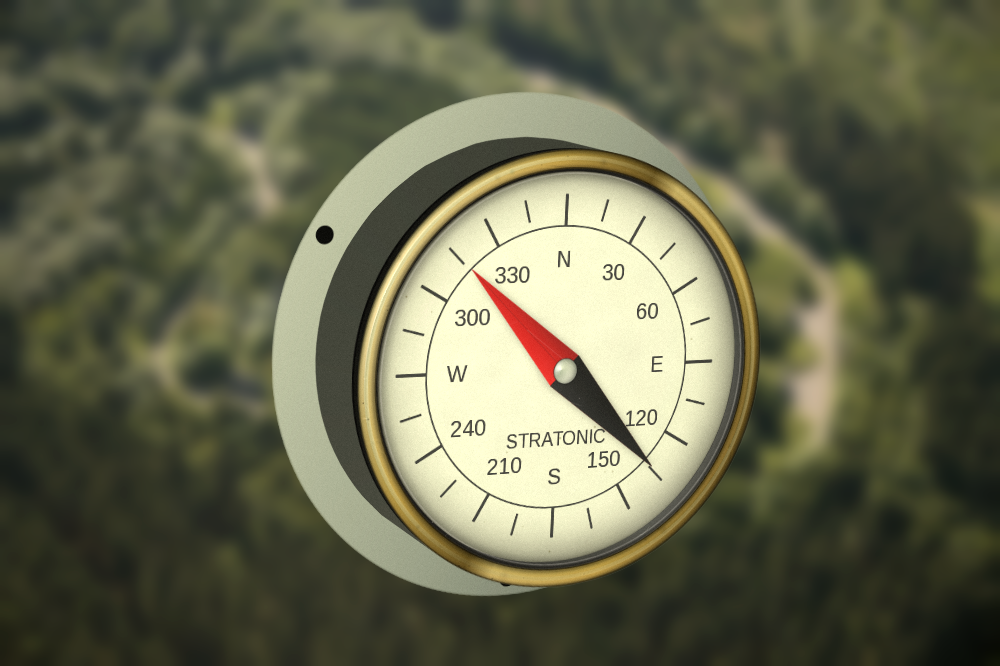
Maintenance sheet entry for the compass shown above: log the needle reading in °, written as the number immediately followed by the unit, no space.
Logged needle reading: 315°
